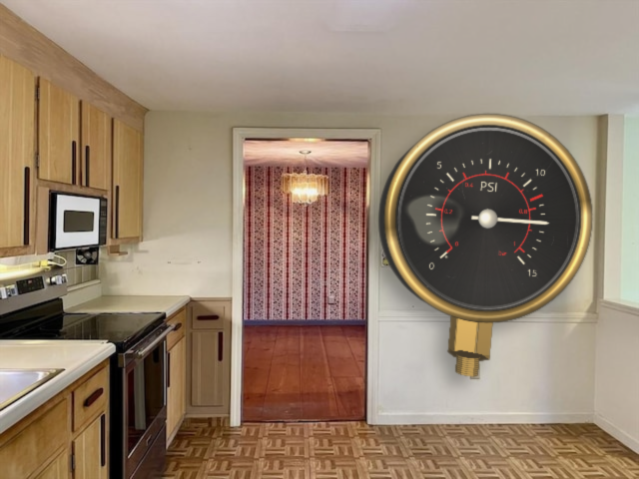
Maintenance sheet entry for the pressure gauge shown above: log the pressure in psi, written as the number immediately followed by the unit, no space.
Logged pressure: 12.5psi
